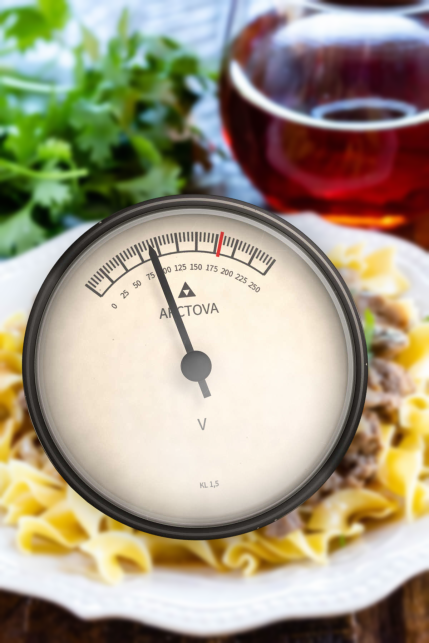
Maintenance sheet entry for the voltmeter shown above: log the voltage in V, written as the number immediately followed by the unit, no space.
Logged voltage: 90V
